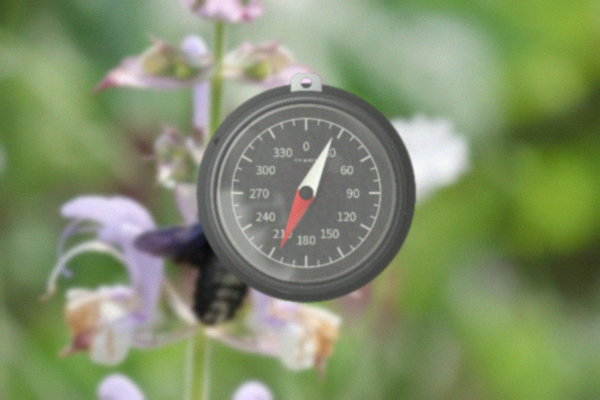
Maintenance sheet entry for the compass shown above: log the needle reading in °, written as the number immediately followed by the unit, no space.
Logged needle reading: 205°
